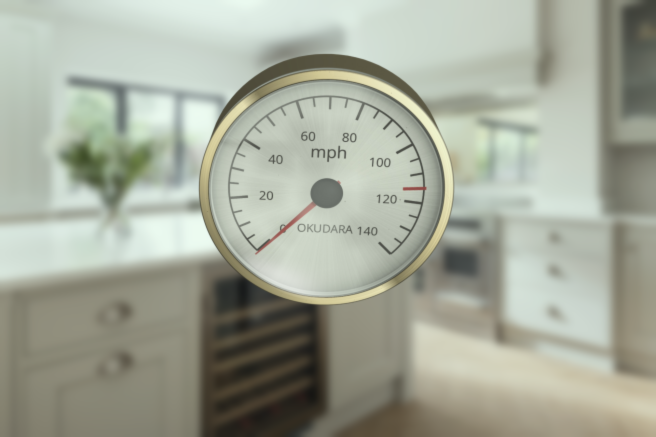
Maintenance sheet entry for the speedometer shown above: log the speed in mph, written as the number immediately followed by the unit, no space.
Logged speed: 0mph
